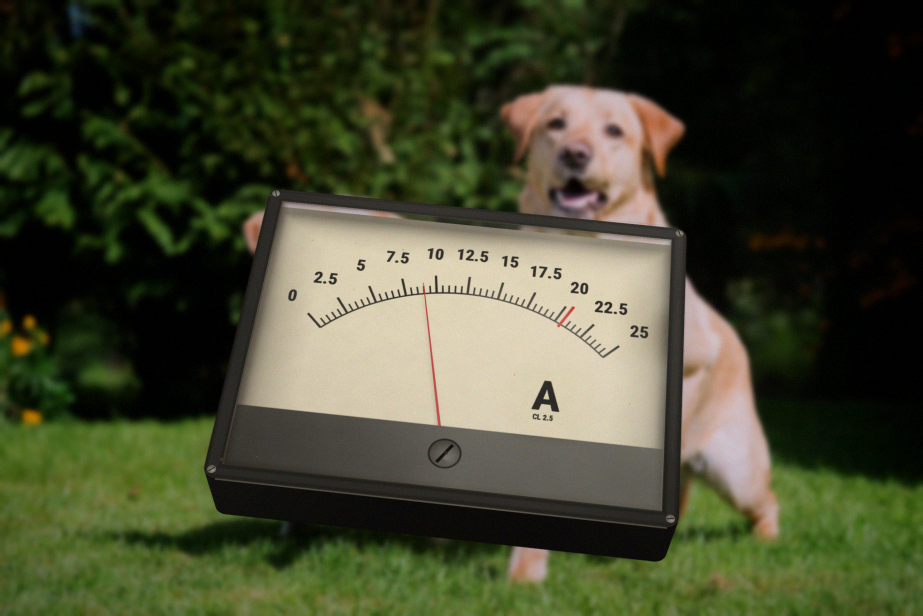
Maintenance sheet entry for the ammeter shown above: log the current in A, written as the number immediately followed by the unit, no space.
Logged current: 9A
